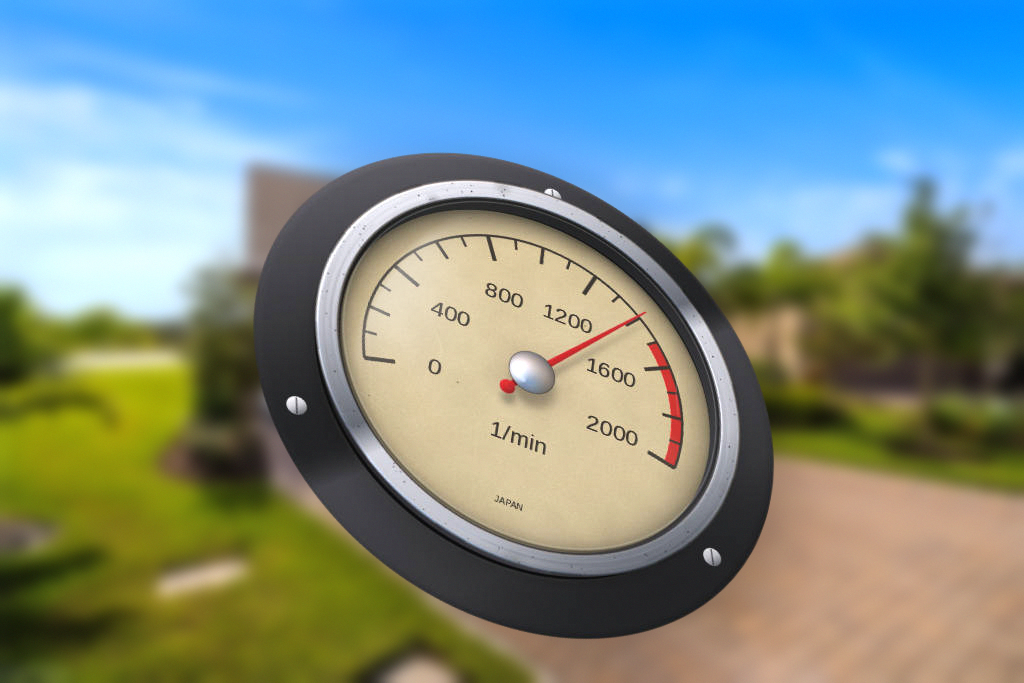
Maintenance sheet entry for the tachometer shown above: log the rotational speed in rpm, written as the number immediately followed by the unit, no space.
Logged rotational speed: 1400rpm
